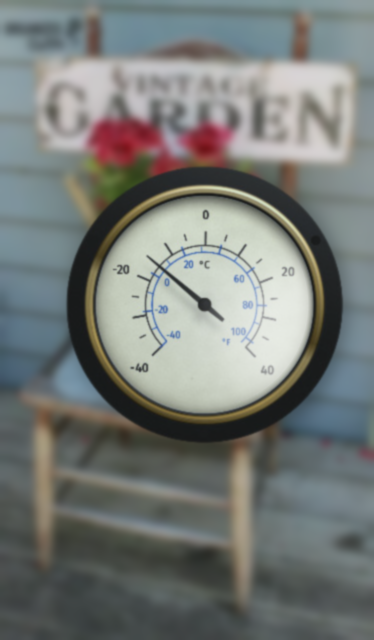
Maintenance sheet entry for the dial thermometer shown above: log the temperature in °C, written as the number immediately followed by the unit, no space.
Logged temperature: -15°C
